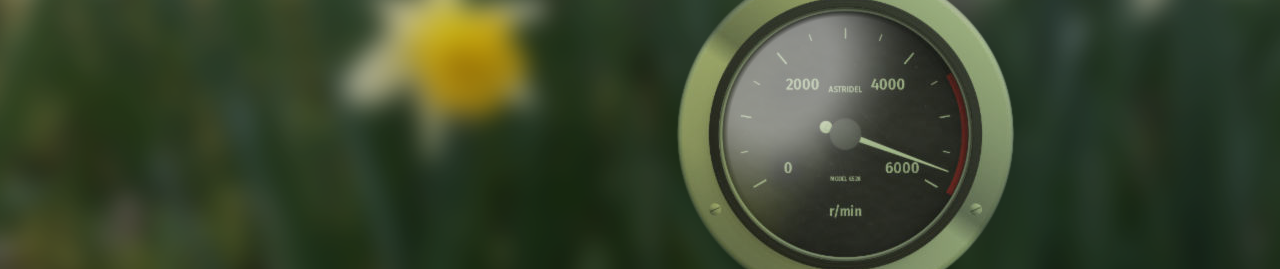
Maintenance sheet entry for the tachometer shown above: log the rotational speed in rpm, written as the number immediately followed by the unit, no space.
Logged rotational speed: 5750rpm
